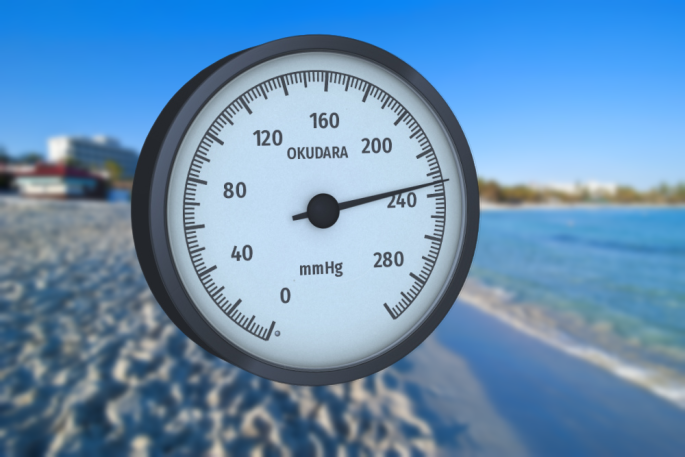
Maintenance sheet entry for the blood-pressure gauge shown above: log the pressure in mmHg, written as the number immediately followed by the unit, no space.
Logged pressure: 234mmHg
